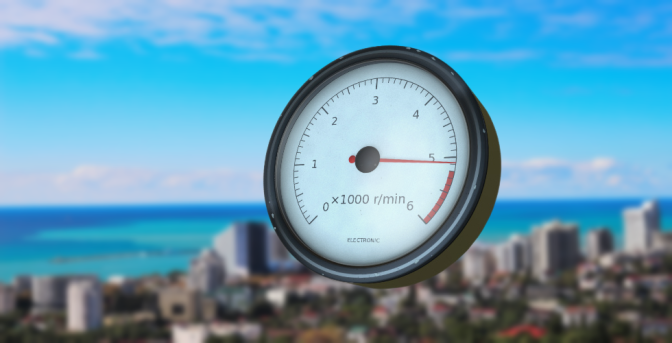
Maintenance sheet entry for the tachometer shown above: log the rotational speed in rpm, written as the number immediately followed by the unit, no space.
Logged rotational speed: 5100rpm
